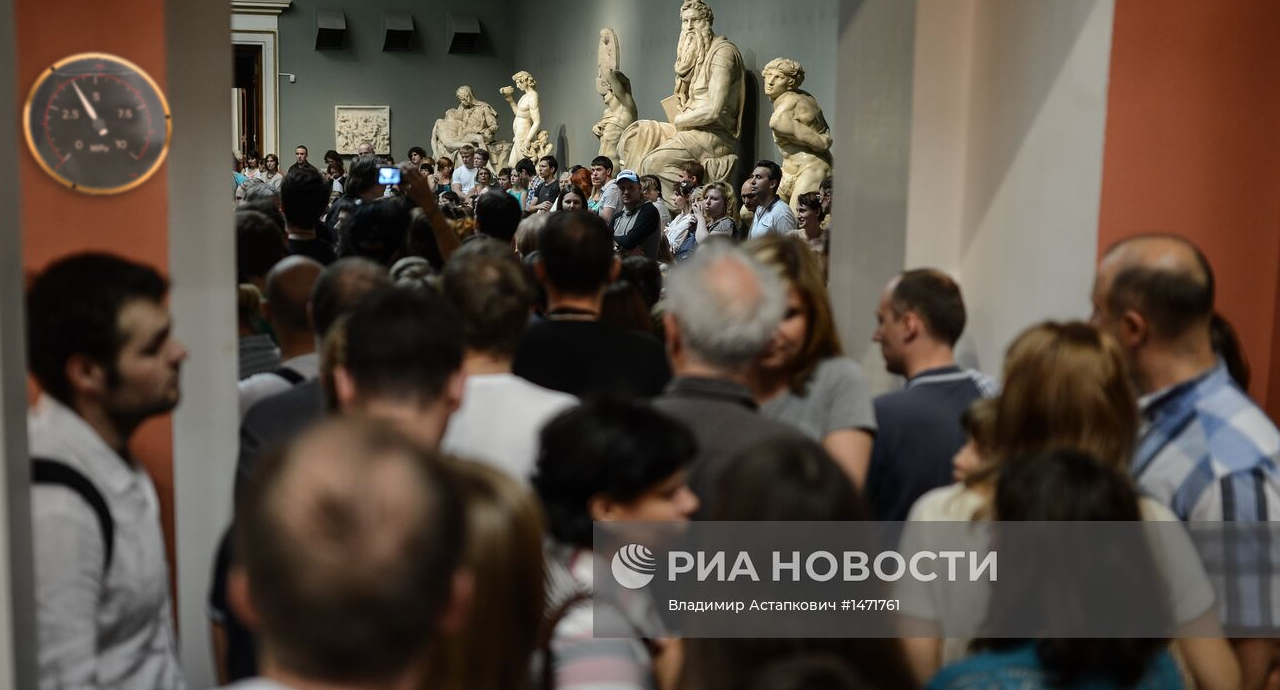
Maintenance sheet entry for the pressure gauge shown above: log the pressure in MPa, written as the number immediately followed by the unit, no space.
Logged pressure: 4MPa
